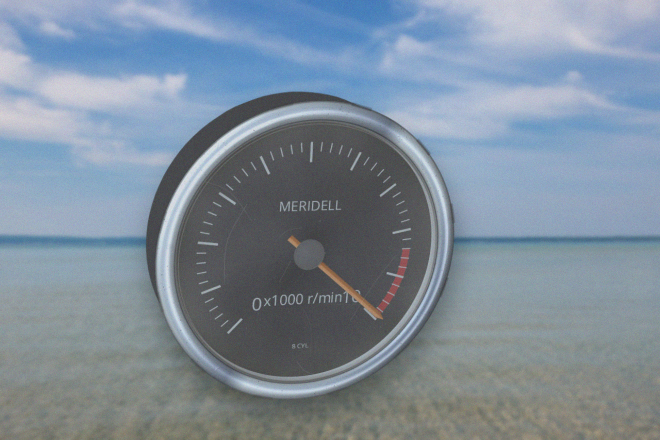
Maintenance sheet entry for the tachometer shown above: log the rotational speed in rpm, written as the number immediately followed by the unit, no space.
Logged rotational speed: 9900rpm
